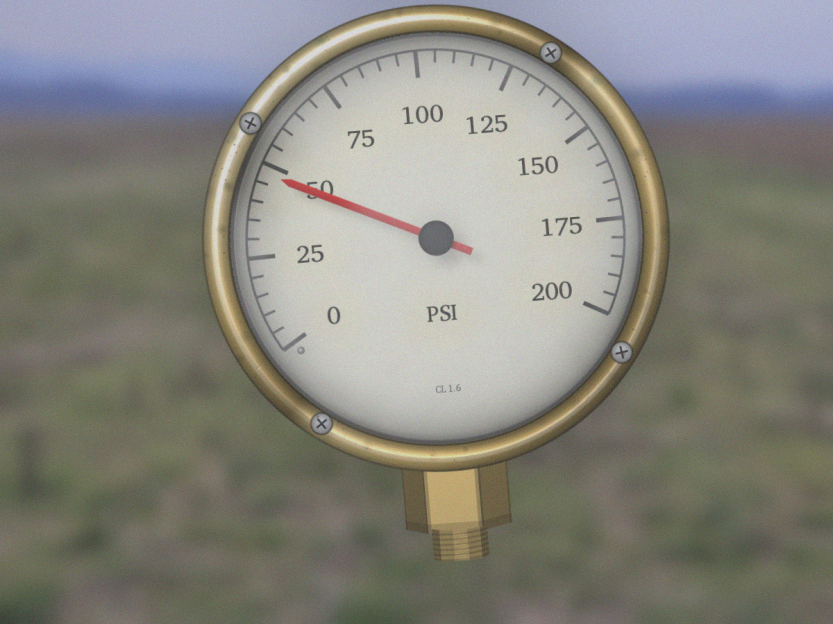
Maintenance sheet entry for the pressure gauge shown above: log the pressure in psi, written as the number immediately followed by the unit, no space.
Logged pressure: 47.5psi
